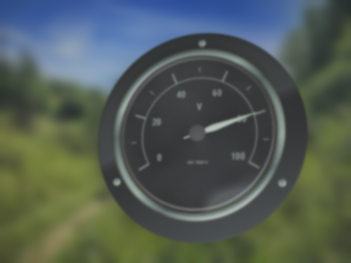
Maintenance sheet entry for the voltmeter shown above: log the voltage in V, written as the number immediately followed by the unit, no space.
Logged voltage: 80V
